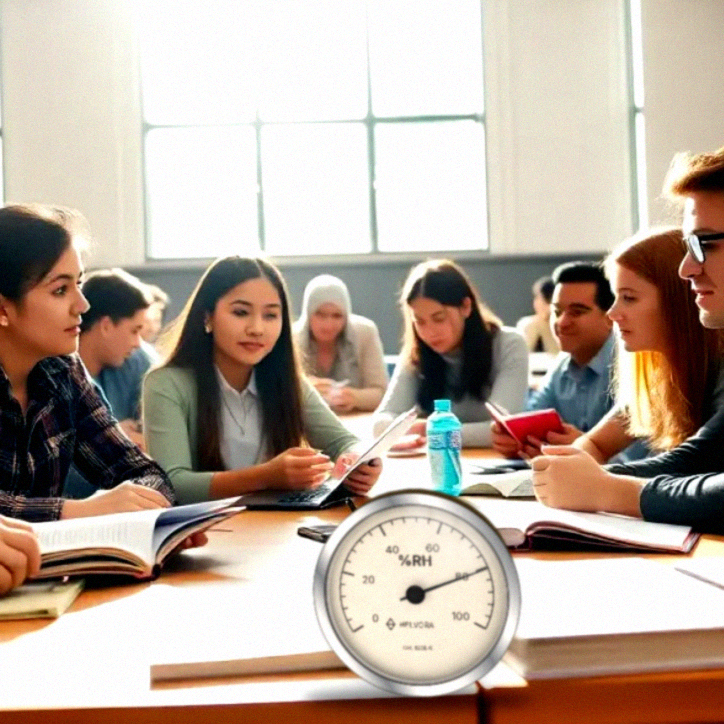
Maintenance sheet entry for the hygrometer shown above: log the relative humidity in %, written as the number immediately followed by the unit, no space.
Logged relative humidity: 80%
